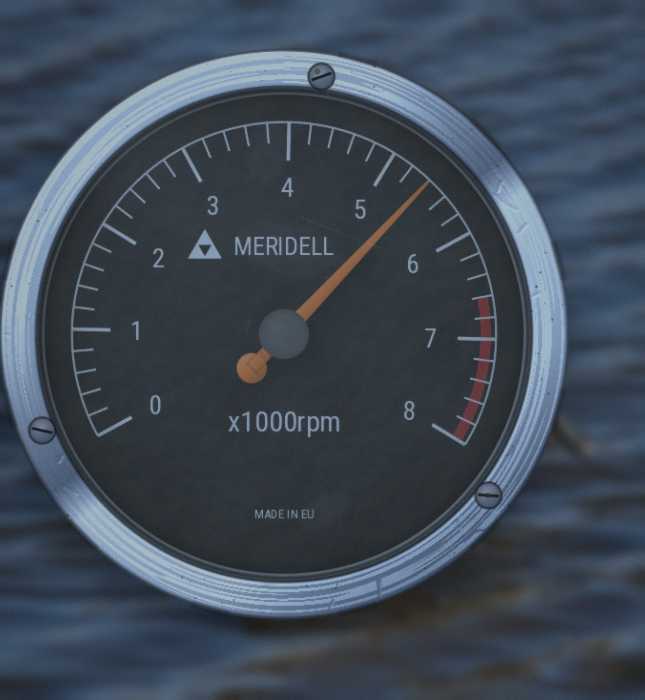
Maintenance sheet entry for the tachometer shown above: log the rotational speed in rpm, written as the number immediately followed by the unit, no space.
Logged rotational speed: 5400rpm
